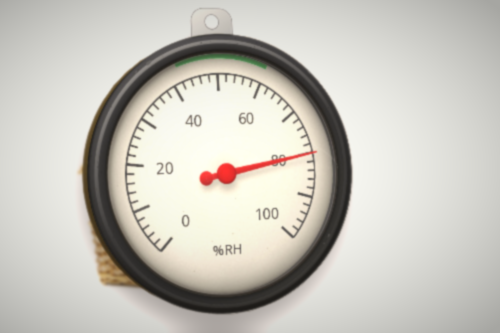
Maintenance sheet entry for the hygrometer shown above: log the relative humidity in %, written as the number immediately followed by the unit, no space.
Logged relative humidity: 80%
